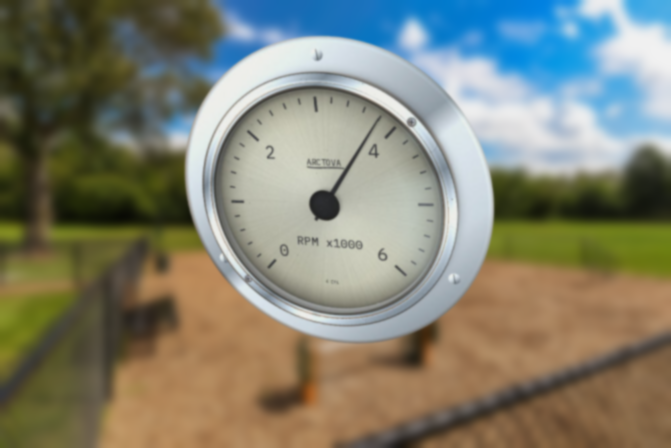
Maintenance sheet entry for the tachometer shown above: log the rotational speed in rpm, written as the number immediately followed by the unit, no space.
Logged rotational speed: 3800rpm
